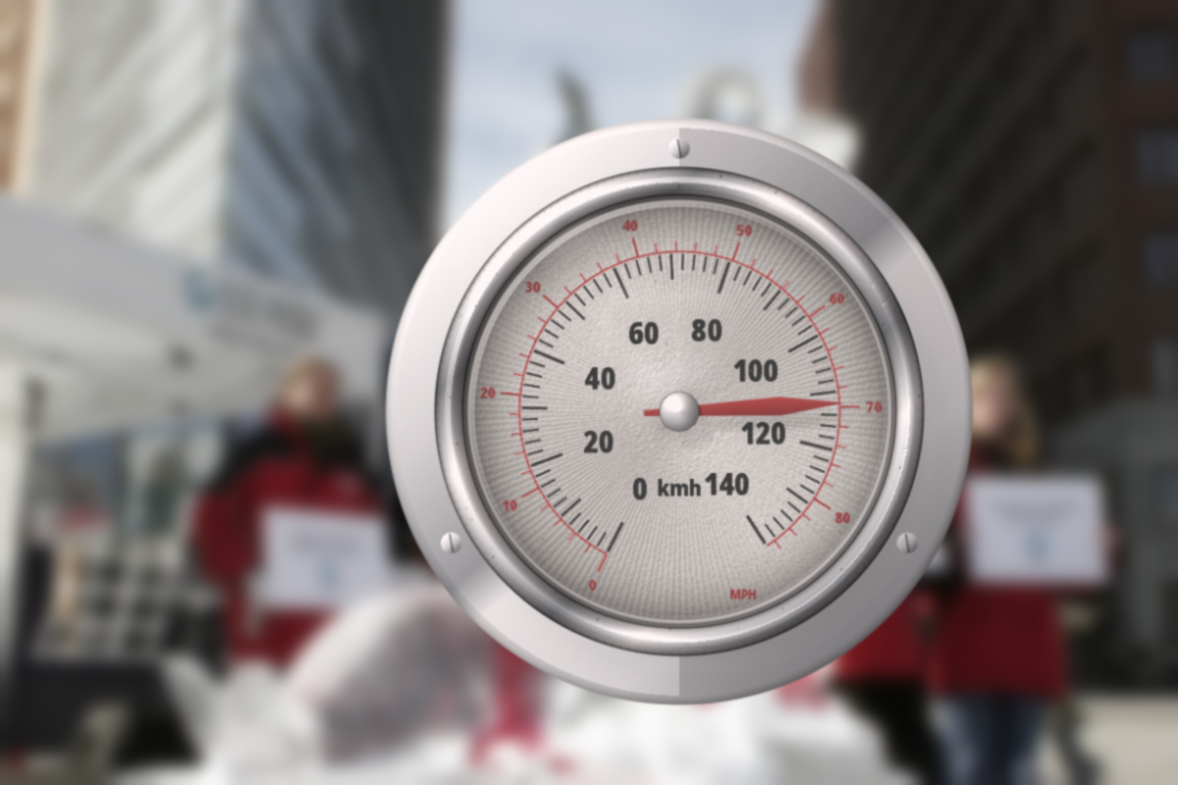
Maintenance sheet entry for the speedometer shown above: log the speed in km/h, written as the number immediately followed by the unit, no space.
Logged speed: 112km/h
